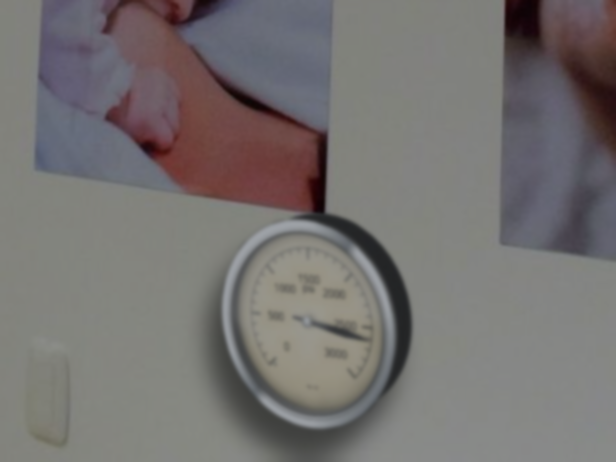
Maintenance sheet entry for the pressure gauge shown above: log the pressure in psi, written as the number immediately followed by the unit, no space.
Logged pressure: 2600psi
